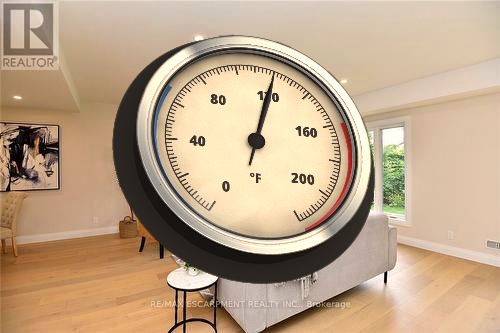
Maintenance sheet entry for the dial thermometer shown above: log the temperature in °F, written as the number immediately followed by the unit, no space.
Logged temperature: 120°F
